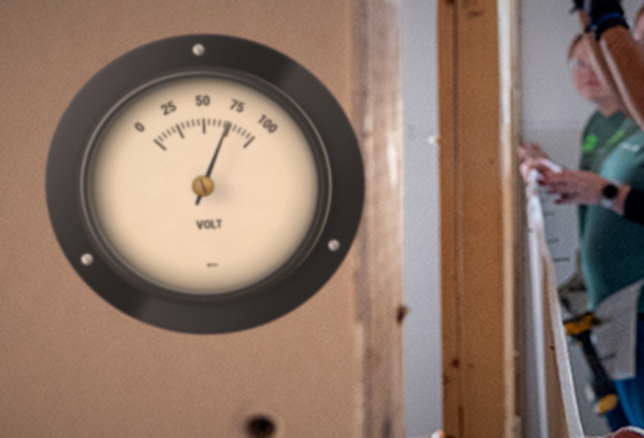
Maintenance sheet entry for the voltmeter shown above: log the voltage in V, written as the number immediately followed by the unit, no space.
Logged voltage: 75V
